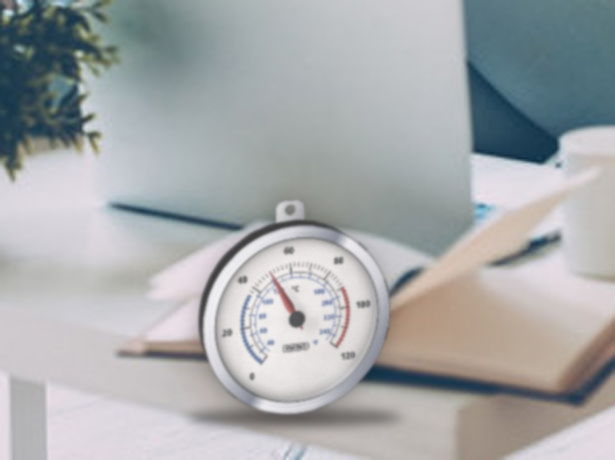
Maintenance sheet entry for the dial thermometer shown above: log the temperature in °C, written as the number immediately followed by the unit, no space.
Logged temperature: 50°C
